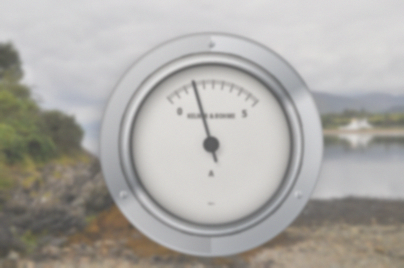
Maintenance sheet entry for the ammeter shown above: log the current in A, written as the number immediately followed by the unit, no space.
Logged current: 1.5A
